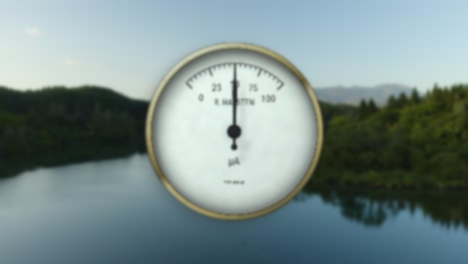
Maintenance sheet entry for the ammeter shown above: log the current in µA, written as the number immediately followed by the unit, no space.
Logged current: 50µA
